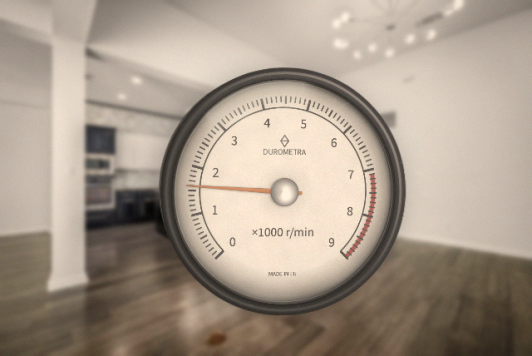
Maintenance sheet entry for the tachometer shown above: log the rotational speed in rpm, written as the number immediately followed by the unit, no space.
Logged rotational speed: 1600rpm
